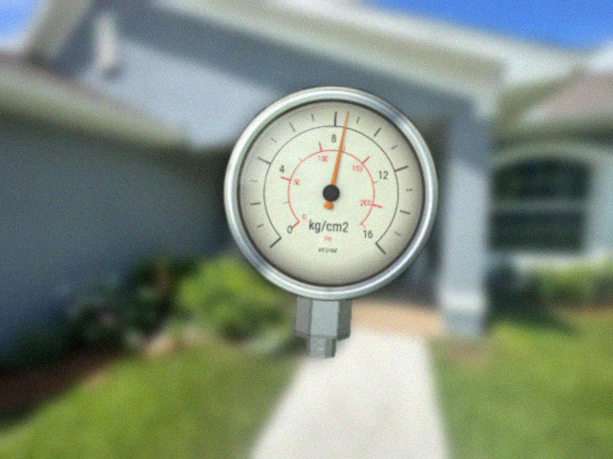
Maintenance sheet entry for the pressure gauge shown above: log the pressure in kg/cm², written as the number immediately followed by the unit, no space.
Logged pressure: 8.5kg/cm²
